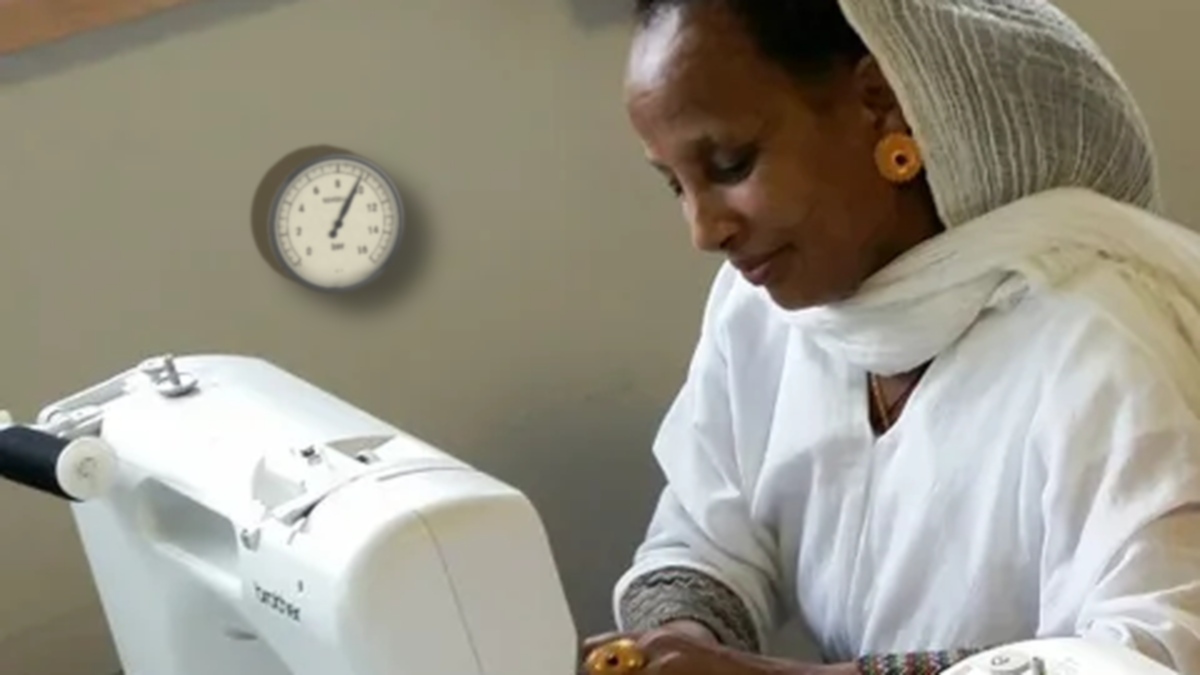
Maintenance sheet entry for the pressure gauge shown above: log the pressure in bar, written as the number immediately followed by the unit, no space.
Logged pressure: 9.5bar
